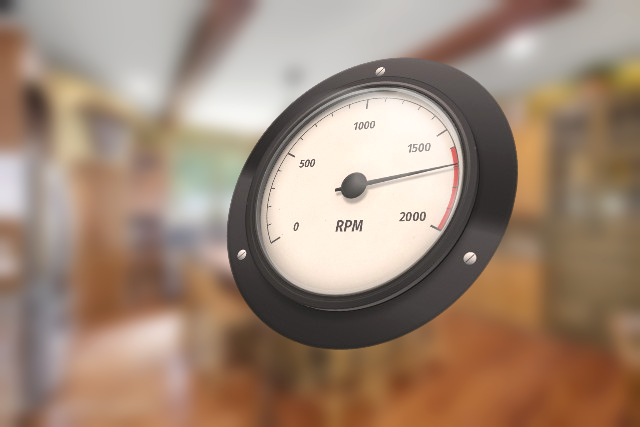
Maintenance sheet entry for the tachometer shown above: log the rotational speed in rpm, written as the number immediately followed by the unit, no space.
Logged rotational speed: 1700rpm
